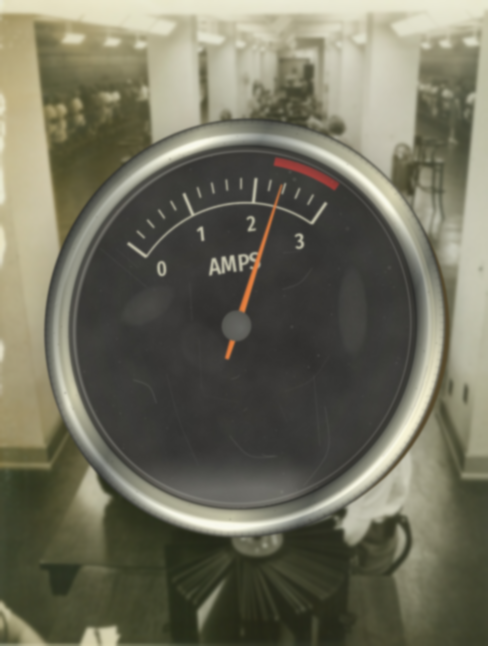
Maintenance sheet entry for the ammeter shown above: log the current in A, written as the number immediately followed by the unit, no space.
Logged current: 2.4A
